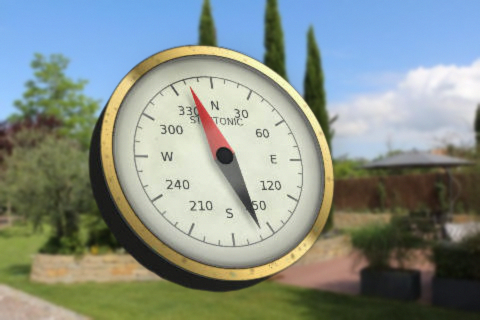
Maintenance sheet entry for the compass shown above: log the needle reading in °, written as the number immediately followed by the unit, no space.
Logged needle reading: 340°
